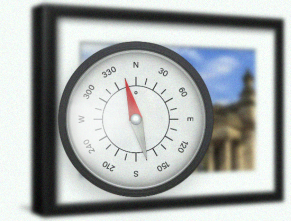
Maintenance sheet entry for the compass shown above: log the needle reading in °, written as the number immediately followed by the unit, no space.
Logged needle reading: 345°
